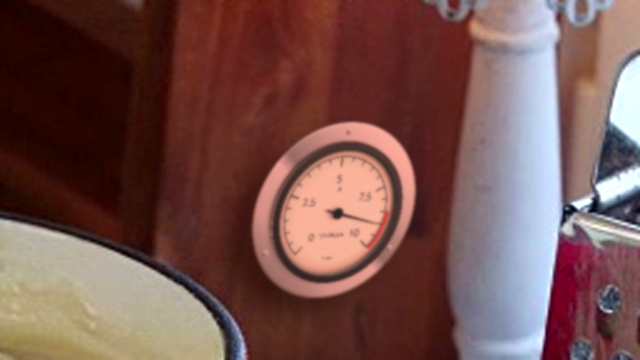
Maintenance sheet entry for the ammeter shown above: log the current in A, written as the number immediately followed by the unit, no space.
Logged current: 9A
